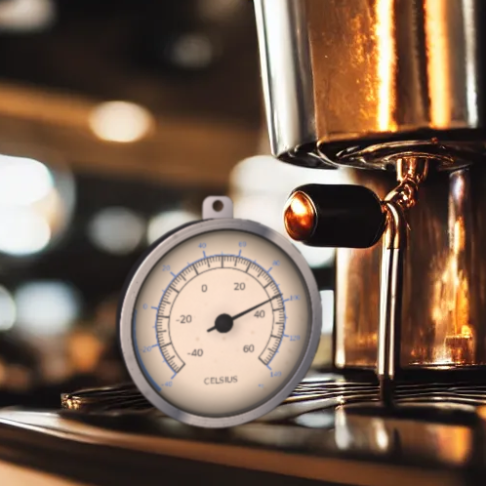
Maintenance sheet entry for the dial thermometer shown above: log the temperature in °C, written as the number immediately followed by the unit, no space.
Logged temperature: 35°C
